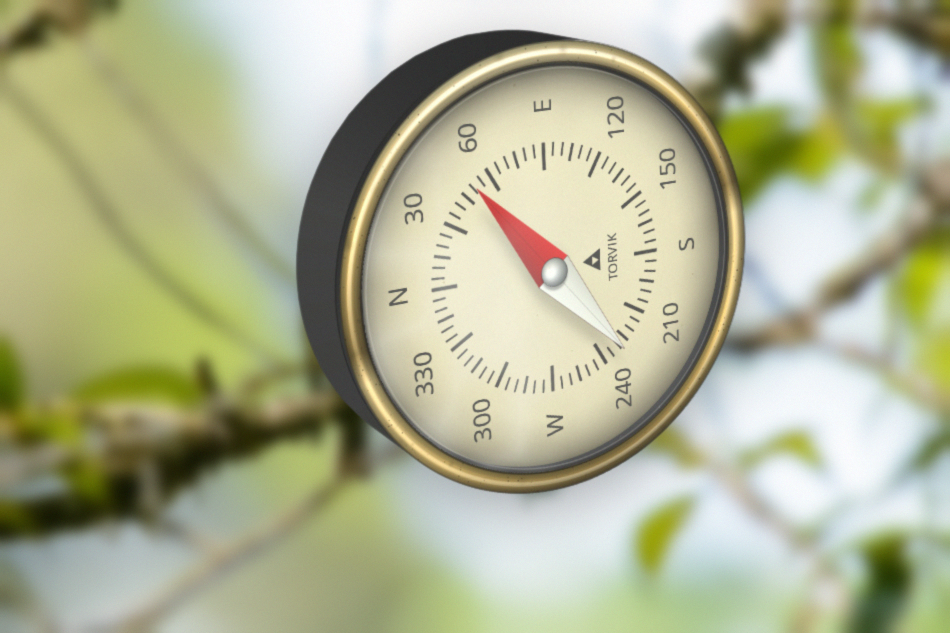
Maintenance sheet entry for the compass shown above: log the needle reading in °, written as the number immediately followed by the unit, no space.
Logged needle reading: 50°
